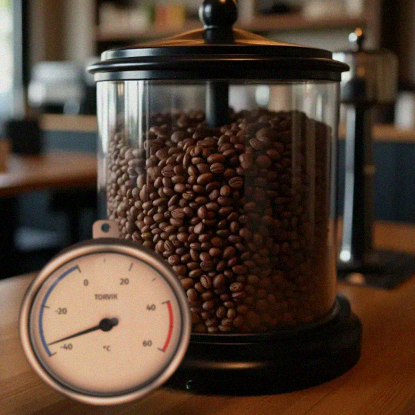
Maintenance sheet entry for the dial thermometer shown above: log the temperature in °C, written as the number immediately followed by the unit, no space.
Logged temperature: -35°C
